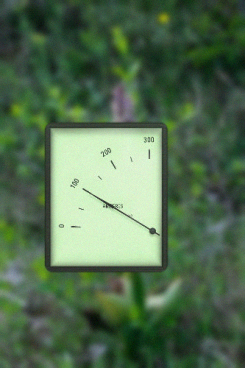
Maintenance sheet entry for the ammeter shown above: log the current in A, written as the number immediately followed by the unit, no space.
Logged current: 100A
